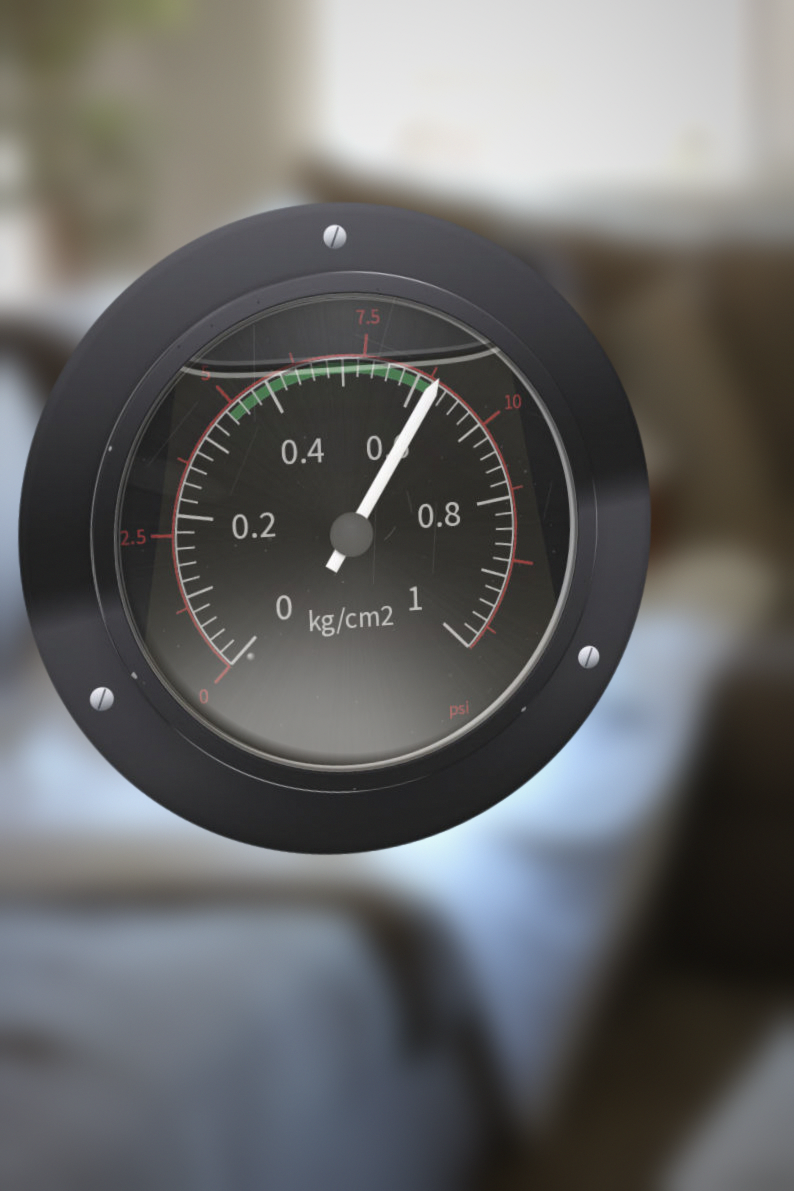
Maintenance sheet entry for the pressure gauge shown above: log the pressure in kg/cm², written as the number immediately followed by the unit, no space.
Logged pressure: 0.62kg/cm²
